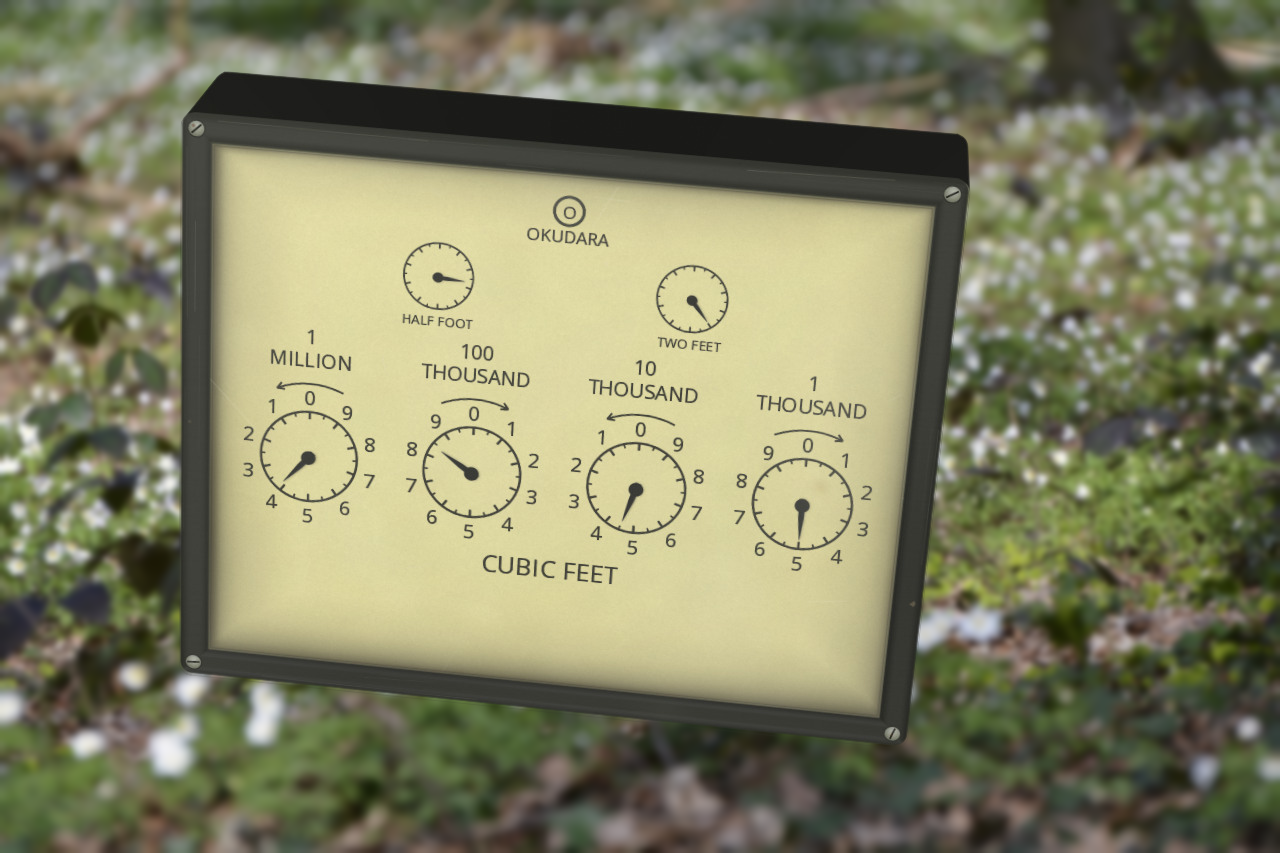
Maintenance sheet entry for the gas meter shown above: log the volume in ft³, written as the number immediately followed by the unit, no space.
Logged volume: 384500ft³
